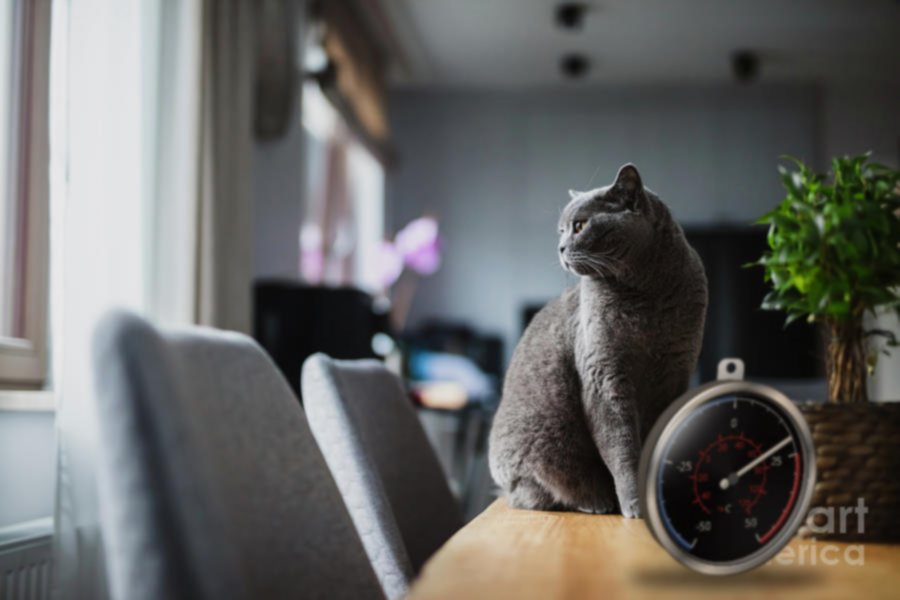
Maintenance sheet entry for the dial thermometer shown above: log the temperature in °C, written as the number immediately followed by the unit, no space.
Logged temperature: 20°C
